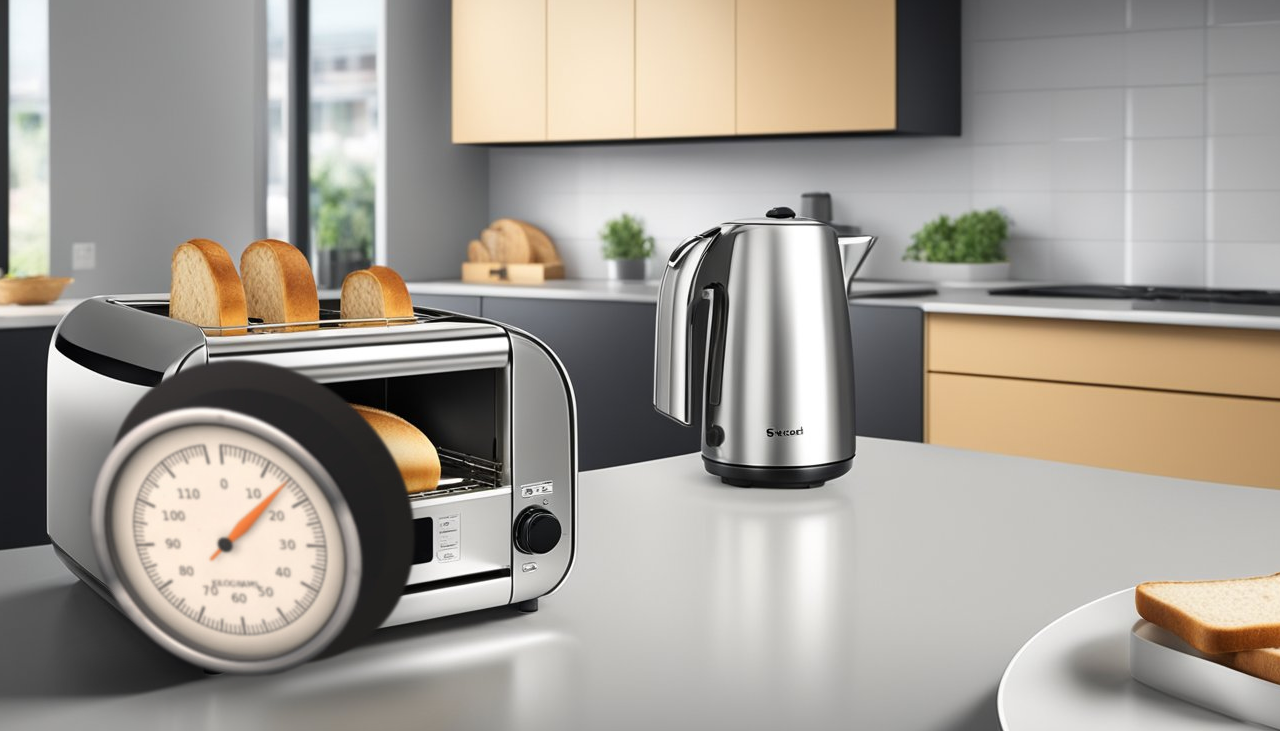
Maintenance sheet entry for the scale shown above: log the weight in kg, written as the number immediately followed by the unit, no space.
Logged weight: 15kg
